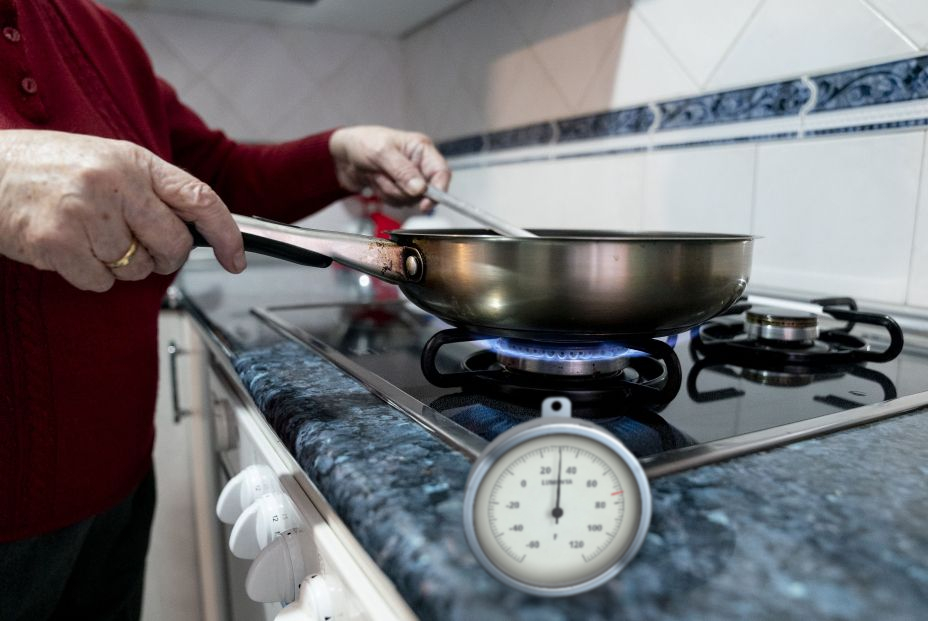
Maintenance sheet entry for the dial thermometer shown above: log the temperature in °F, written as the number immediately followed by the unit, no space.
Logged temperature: 30°F
